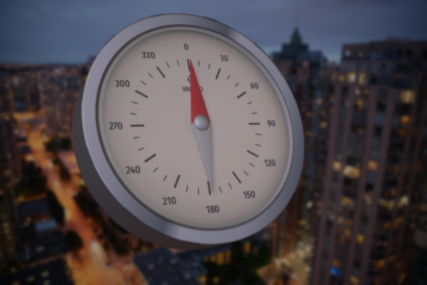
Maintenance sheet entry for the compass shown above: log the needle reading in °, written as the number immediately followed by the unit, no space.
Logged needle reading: 0°
